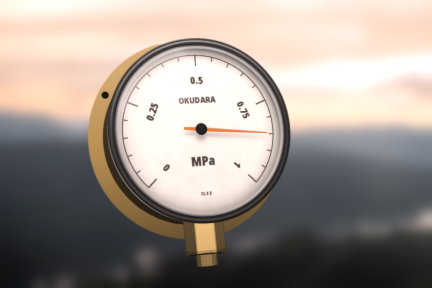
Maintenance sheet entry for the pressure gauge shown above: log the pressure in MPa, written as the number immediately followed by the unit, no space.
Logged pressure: 0.85MPa
